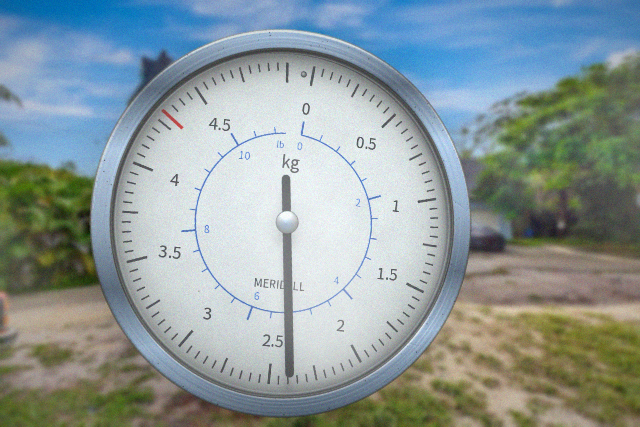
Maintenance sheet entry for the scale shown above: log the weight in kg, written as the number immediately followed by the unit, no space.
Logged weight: 2.4kg
